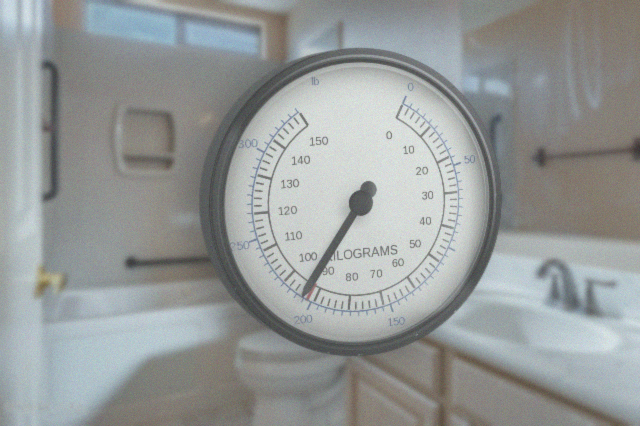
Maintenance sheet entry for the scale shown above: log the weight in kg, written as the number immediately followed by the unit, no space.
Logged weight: 94kg
